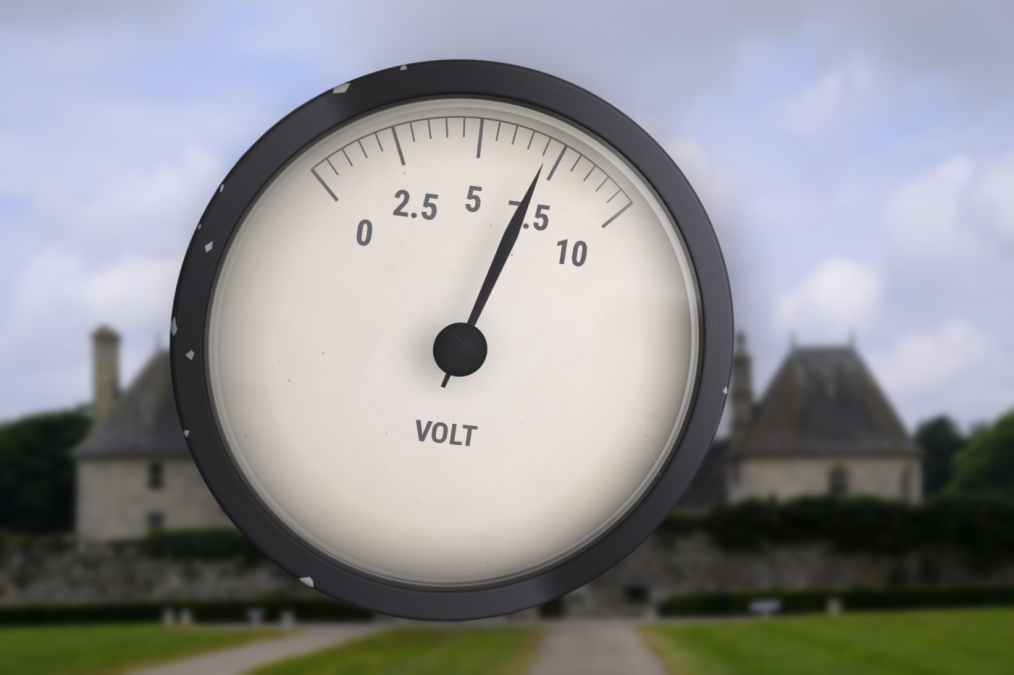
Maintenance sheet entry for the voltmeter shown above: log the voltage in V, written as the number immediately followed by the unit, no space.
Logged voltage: 7V
